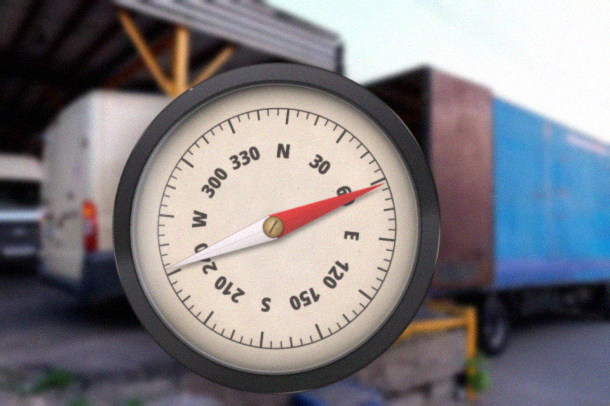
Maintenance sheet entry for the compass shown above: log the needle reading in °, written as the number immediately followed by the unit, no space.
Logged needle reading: 62.5°
